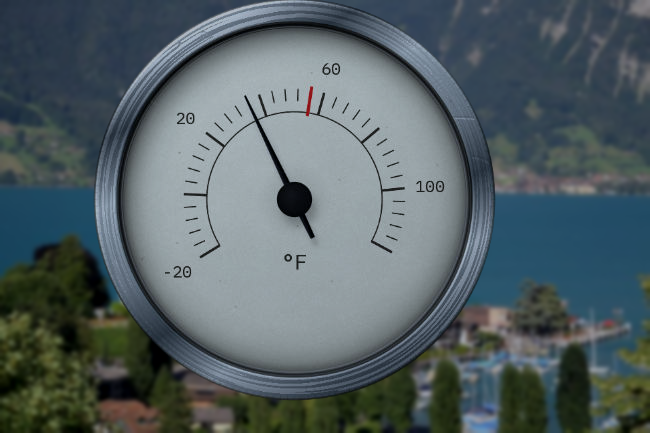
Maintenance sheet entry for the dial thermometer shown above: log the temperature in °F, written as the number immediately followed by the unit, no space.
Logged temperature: 36°F
